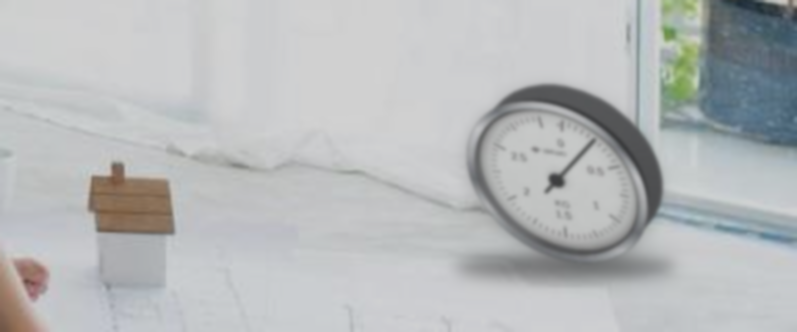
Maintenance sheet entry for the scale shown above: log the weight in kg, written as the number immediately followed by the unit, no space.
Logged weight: 0.25kg
